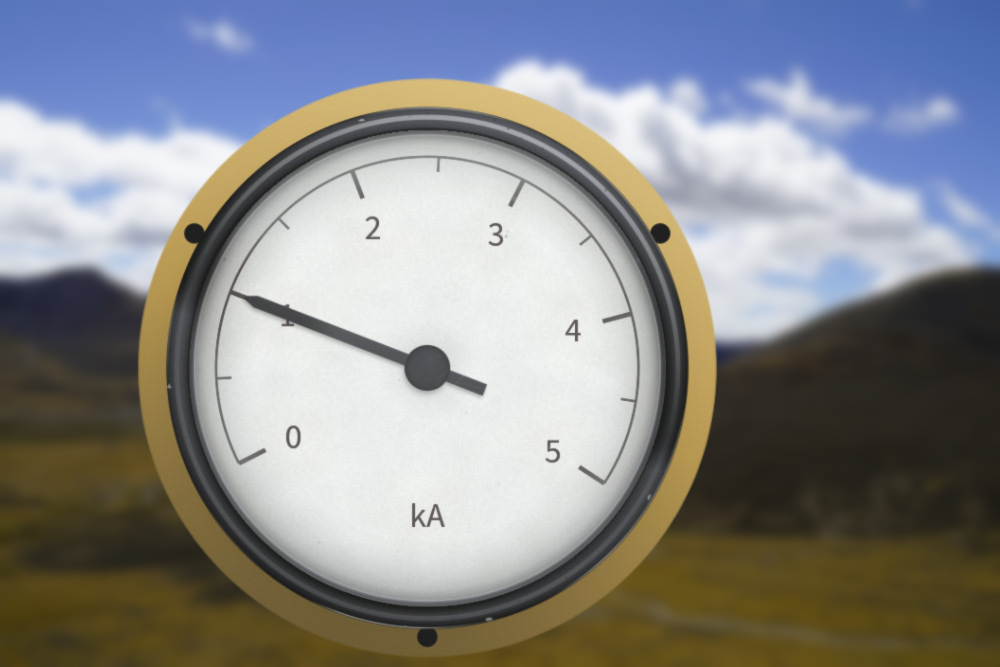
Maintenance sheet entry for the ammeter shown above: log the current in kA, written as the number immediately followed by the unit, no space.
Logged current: 1kA
